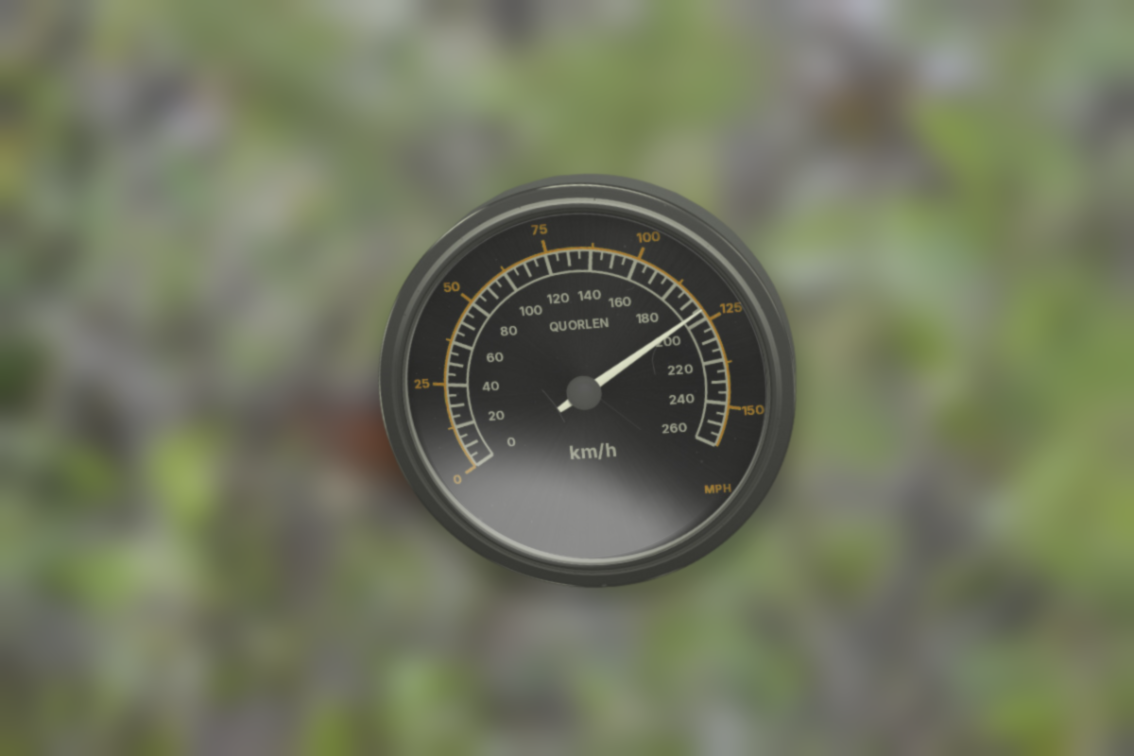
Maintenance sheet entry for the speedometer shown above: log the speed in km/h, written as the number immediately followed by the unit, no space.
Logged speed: 195km/h
